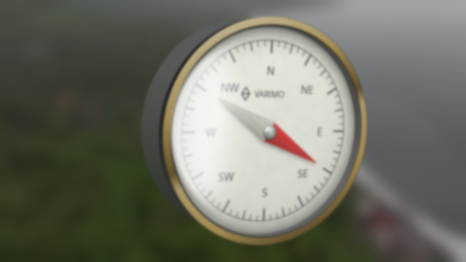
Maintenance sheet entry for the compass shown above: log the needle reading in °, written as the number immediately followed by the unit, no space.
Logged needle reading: 120°
